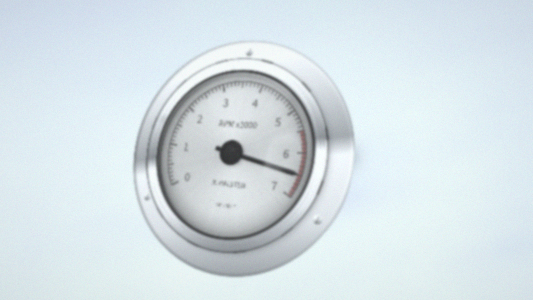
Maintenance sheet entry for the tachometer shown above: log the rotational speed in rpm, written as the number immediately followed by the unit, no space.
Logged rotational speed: 6500rpm
